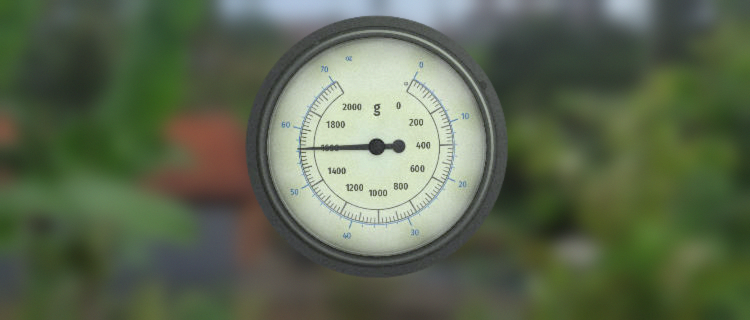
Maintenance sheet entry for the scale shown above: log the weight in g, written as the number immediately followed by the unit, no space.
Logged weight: 1600g
